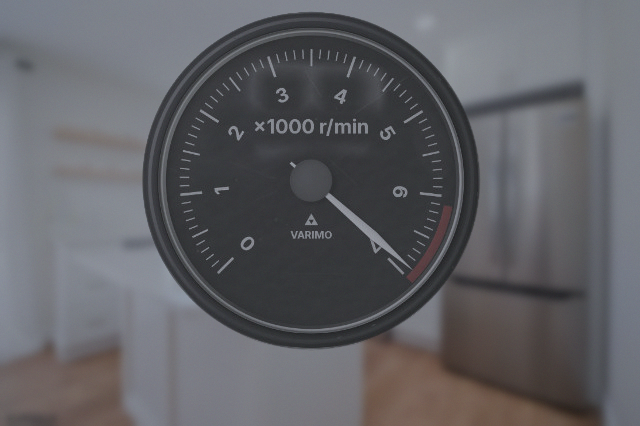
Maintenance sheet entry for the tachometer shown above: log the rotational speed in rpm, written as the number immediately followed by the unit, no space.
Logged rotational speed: 6900rpm
